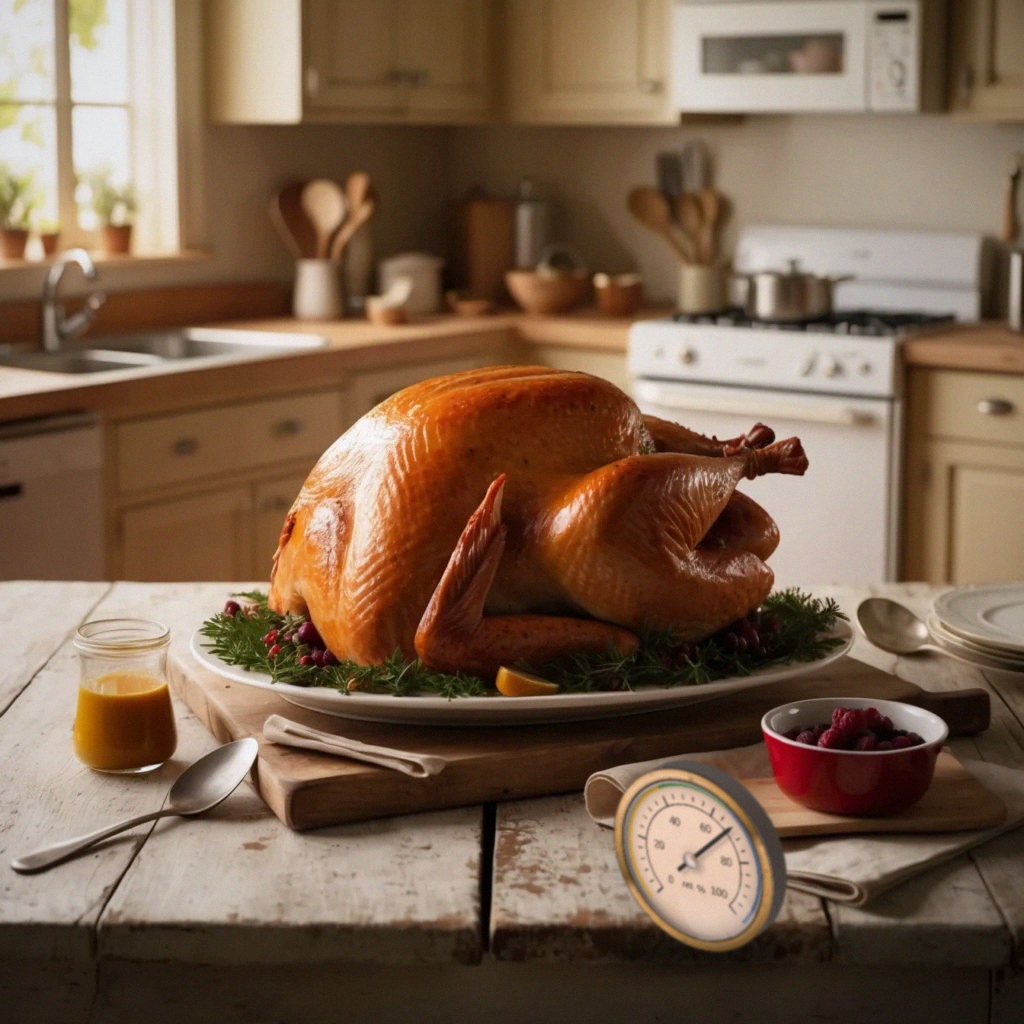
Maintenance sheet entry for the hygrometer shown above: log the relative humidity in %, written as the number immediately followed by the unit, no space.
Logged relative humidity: 68%
